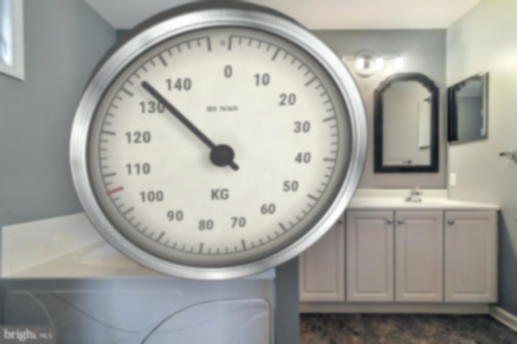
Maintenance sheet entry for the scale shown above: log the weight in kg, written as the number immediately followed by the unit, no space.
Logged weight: 134kg
